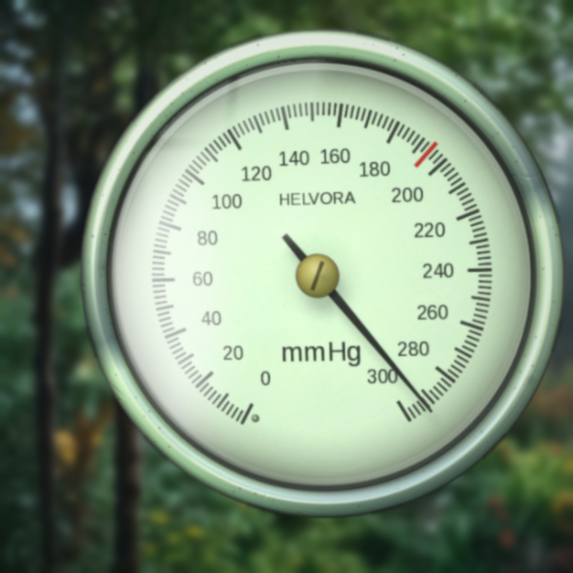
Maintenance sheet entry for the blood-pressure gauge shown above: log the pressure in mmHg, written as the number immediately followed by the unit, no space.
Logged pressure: 292mmHg
